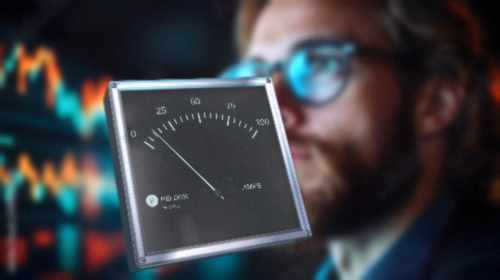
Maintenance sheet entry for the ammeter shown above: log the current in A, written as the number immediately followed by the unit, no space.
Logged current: 10A
